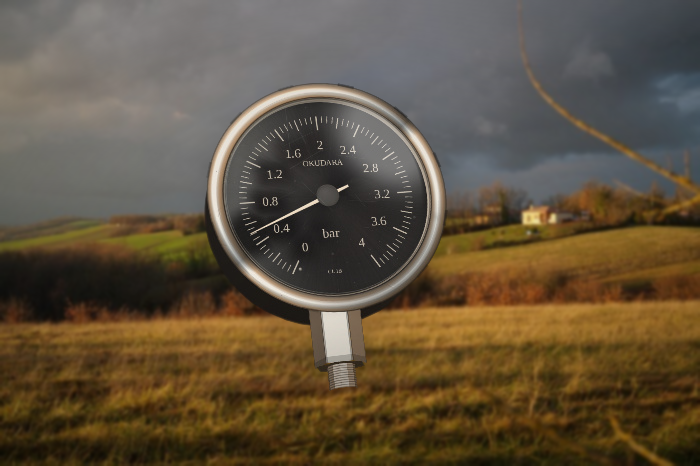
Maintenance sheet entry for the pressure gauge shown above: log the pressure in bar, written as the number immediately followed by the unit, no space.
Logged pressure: 0.5bar
